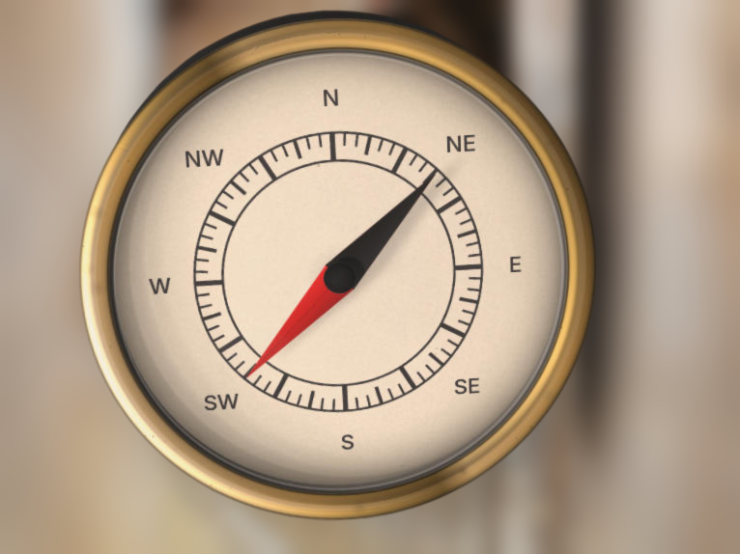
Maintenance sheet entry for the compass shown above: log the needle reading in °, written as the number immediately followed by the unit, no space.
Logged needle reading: 225°
